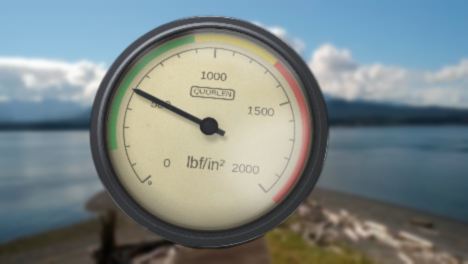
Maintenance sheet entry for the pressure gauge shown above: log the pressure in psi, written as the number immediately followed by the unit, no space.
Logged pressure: 500psi
